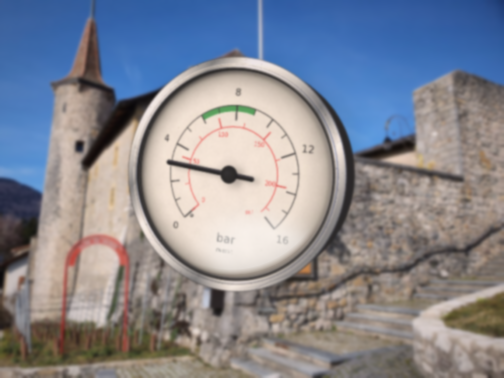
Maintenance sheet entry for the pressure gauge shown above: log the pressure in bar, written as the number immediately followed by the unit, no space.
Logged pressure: 3bar
